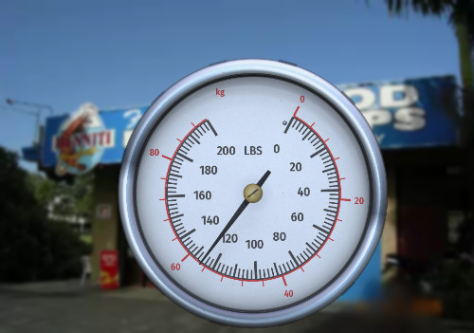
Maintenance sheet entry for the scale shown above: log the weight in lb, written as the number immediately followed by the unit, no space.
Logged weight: 126lb
